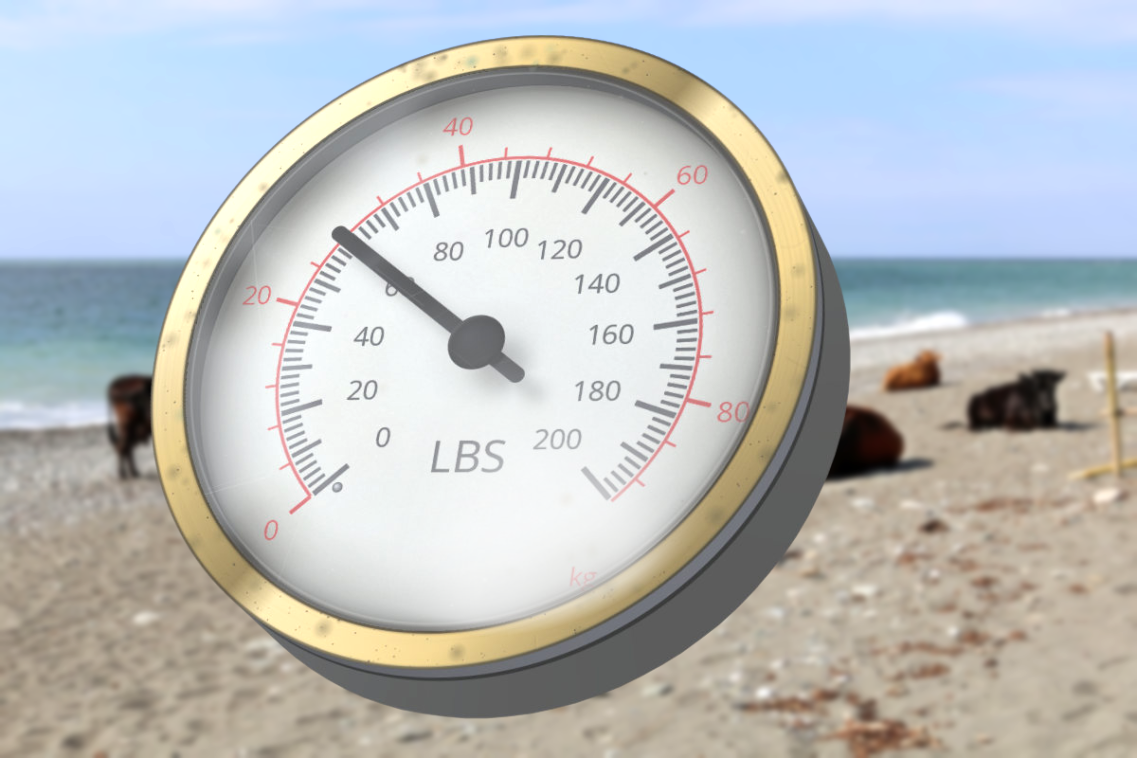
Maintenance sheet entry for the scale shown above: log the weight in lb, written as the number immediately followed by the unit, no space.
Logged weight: 60lb
